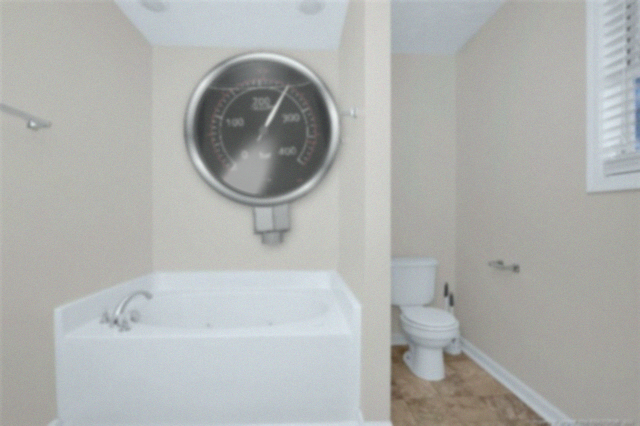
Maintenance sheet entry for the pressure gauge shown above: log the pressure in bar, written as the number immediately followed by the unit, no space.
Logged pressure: 250bar
